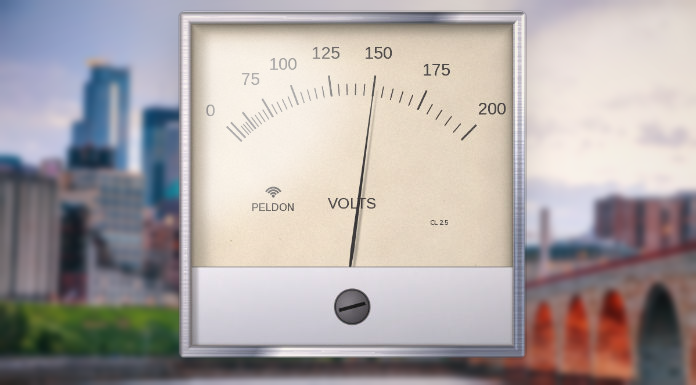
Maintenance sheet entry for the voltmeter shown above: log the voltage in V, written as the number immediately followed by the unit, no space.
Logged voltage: 150V
